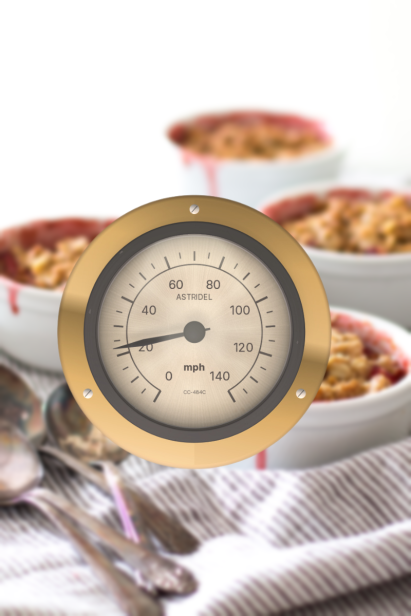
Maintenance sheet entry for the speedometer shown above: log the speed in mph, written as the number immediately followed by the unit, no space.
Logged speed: 22.5mph
